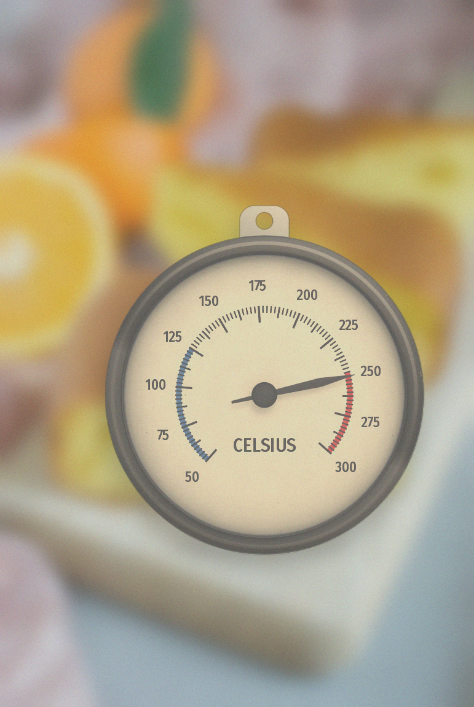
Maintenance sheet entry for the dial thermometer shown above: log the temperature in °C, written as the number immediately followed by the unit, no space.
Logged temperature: 250°C
